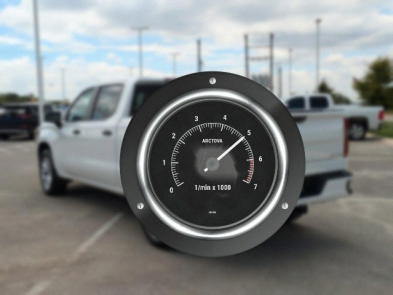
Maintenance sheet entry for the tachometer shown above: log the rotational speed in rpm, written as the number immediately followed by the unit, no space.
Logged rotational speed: 5000rpm
